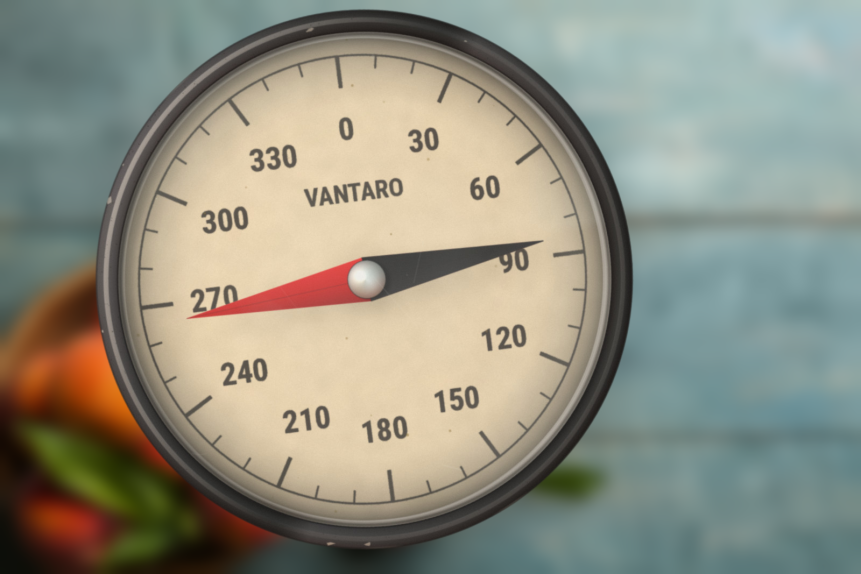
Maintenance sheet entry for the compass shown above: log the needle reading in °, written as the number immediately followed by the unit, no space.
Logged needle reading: 265°
